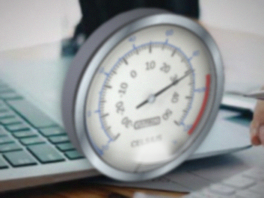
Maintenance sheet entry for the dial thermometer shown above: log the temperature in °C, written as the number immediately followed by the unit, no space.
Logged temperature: 30°C
